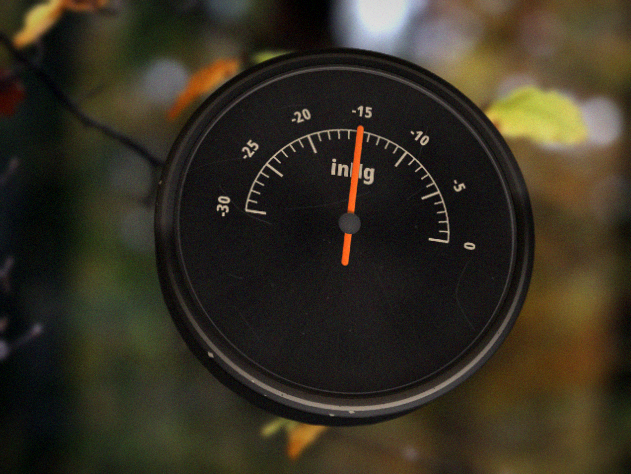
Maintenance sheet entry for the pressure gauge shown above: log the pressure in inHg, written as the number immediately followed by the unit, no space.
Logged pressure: -15inHg
